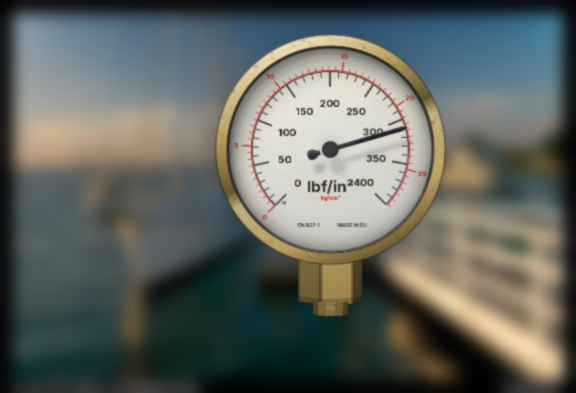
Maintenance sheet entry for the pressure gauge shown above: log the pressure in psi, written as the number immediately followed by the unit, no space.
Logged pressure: 310psi
